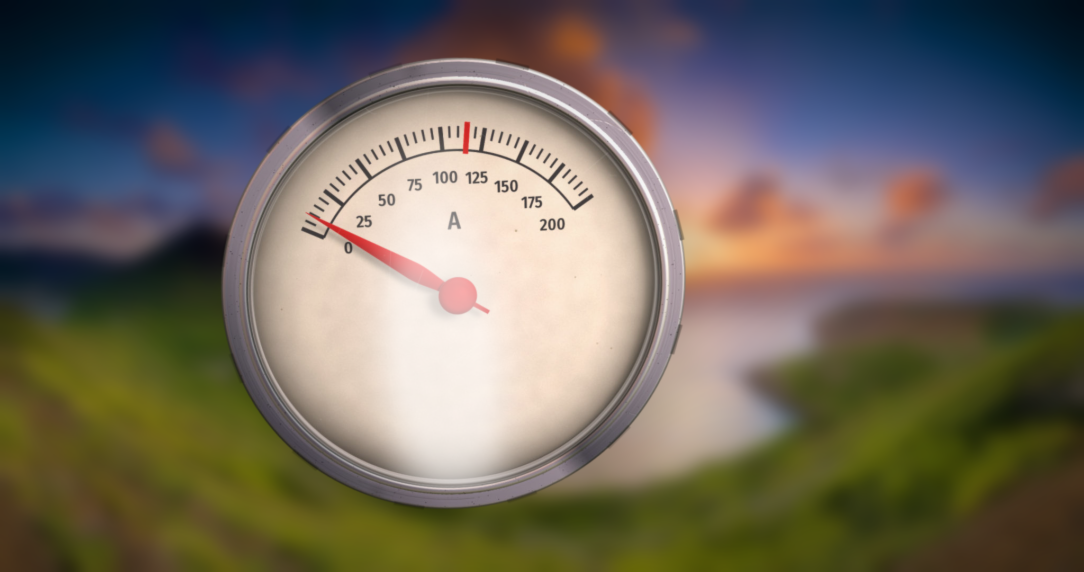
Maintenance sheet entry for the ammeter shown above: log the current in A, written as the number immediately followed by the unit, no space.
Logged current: 10A
